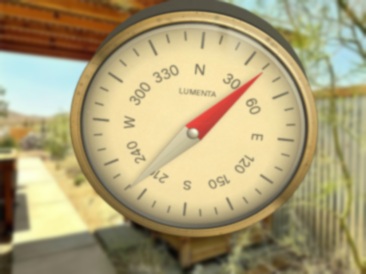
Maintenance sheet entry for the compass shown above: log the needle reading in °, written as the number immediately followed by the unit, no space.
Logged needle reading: 40°
